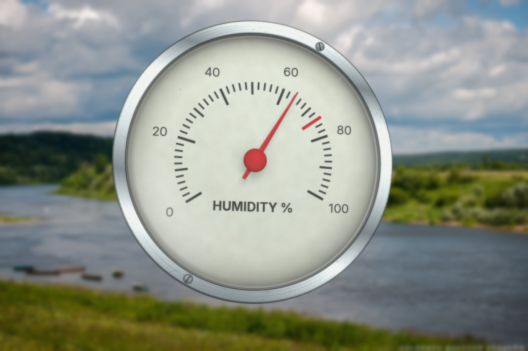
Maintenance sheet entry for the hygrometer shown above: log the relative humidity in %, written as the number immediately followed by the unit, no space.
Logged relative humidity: 64%
